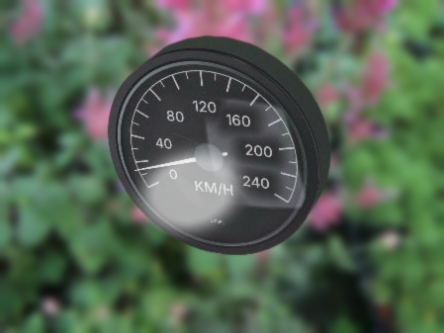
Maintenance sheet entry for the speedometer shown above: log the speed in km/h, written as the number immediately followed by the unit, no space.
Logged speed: 15km/h
